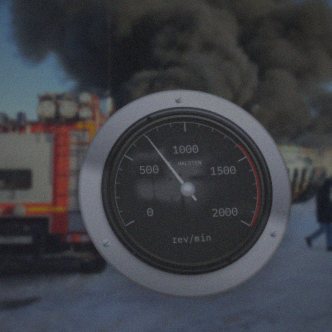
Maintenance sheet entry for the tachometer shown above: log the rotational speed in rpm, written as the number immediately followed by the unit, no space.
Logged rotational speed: 700rpm
